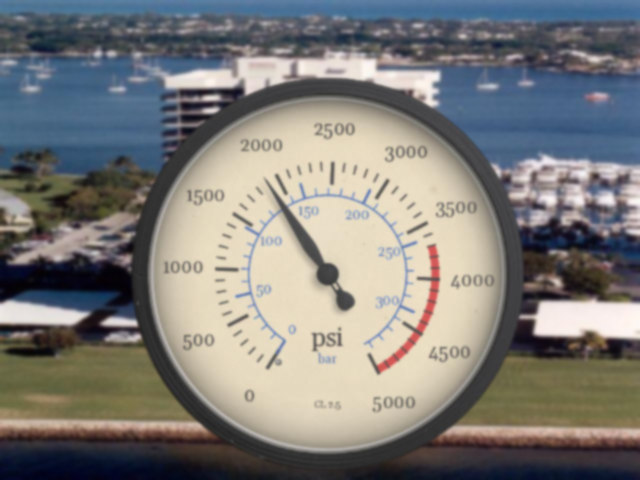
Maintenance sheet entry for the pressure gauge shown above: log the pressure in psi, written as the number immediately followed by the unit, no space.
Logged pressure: 1900psi
